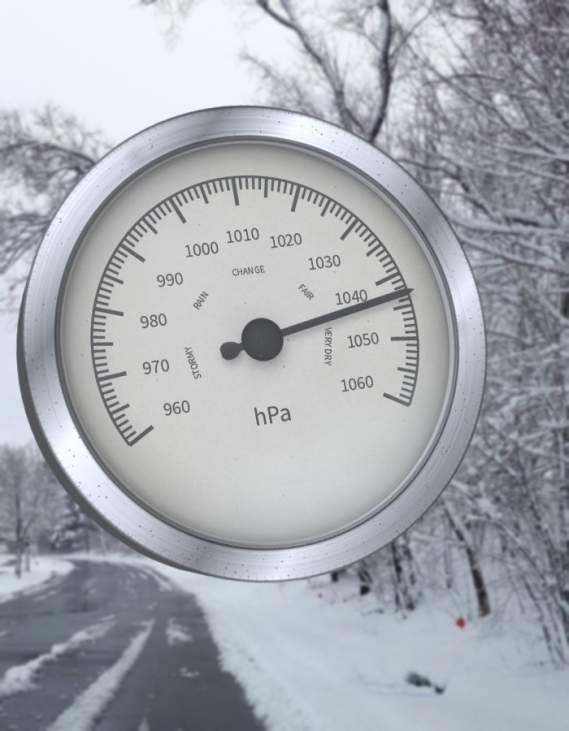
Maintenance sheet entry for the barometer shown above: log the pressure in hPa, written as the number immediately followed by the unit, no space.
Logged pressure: 1043hPa
